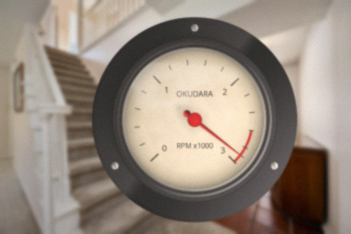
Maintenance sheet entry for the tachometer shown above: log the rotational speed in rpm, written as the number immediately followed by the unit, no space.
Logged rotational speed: 2900rpm
